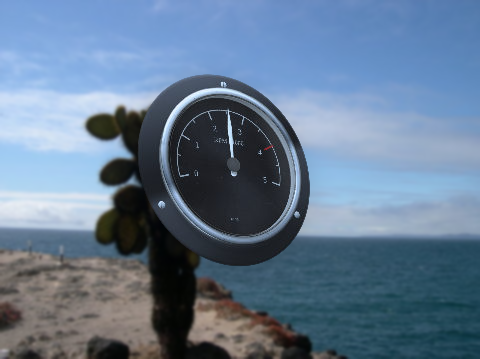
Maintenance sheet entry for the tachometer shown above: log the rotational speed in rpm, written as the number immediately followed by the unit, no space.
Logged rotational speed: 2500rpm
